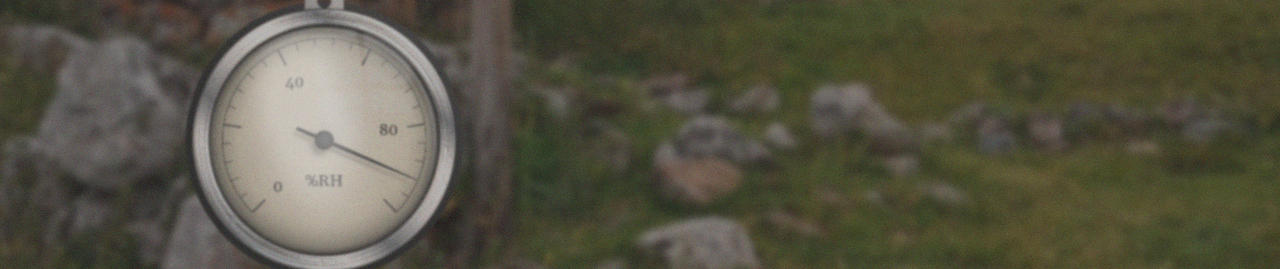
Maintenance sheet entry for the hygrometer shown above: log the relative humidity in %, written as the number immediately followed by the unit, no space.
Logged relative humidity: 92%
